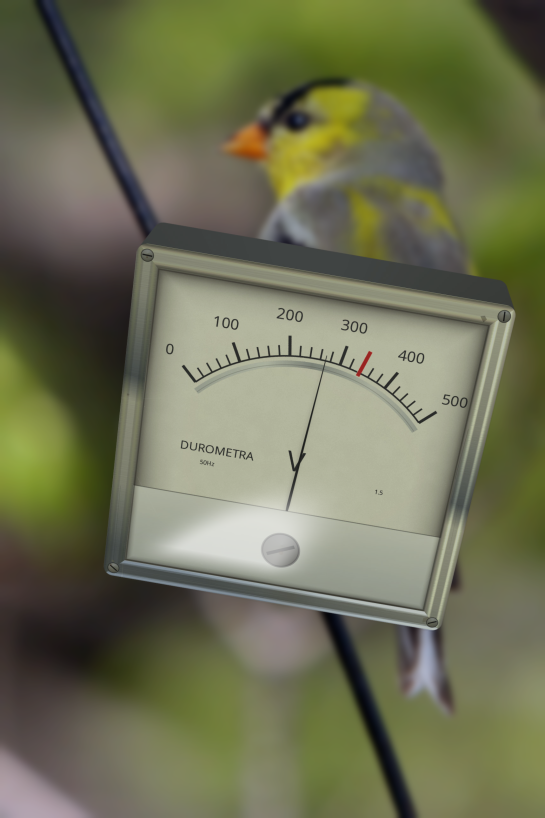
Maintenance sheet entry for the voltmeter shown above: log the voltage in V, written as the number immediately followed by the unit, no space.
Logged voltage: 270V
